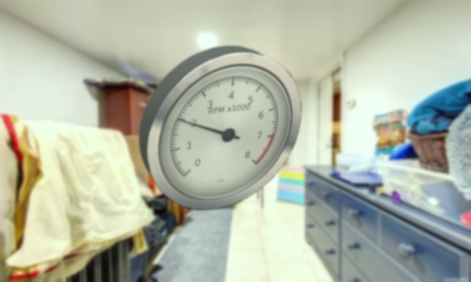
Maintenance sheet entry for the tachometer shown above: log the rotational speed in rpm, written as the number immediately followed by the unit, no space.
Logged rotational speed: 2000rpm
